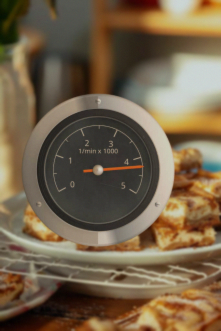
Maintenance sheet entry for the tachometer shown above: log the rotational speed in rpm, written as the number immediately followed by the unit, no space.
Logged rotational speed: 4250rpm
